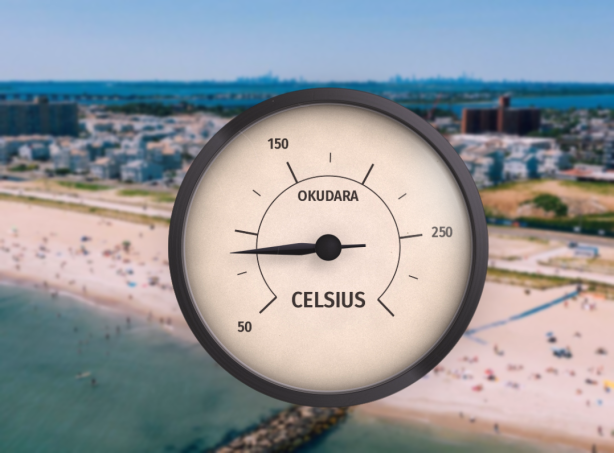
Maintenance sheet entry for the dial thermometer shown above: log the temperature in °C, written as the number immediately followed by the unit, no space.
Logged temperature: 87.5°C
